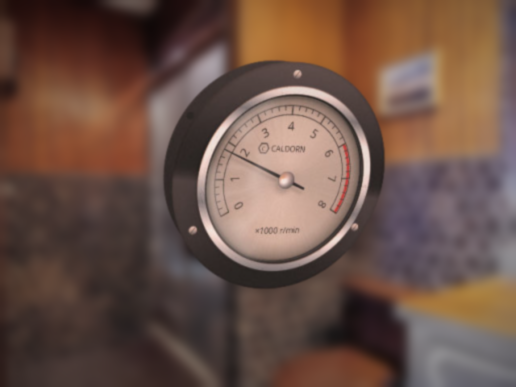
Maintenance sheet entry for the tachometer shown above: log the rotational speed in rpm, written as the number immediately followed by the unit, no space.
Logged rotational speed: 1800rpm
